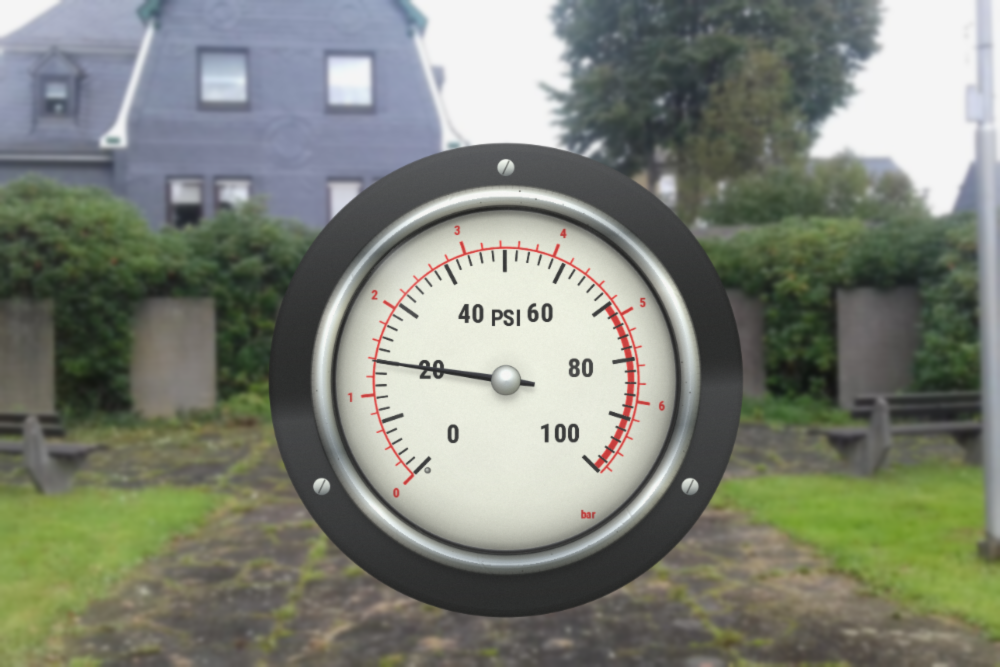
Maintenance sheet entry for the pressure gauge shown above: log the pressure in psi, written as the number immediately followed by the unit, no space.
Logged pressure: 20psi
